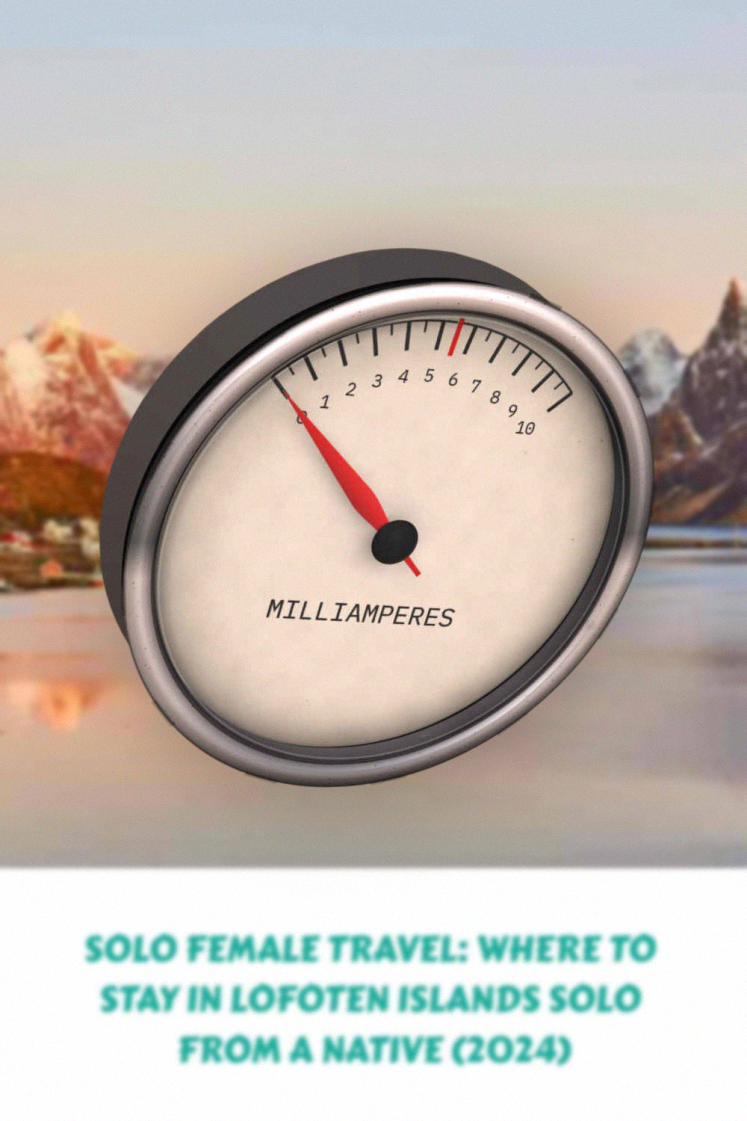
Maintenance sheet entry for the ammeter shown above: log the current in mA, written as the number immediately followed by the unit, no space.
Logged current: 0mA
